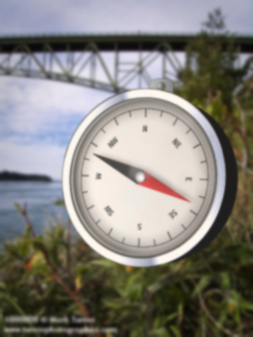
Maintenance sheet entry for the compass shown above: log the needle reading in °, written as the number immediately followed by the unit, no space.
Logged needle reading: 112.5°
